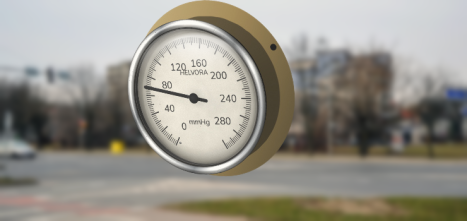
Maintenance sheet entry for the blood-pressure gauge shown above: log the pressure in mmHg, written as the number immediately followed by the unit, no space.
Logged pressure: 70mmHg
